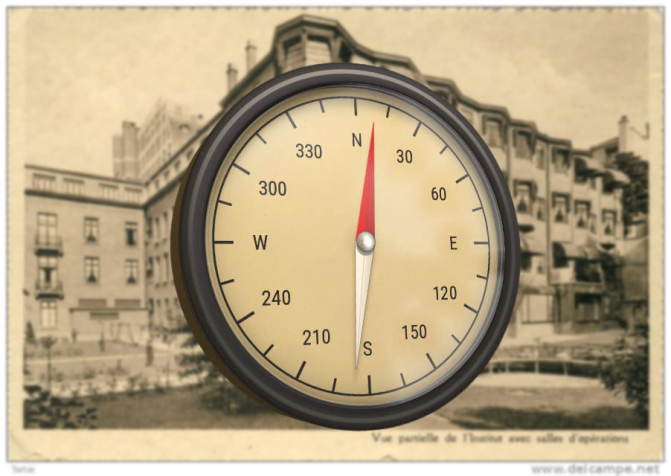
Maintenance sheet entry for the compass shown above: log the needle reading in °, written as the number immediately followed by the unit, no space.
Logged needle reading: 7.5°
